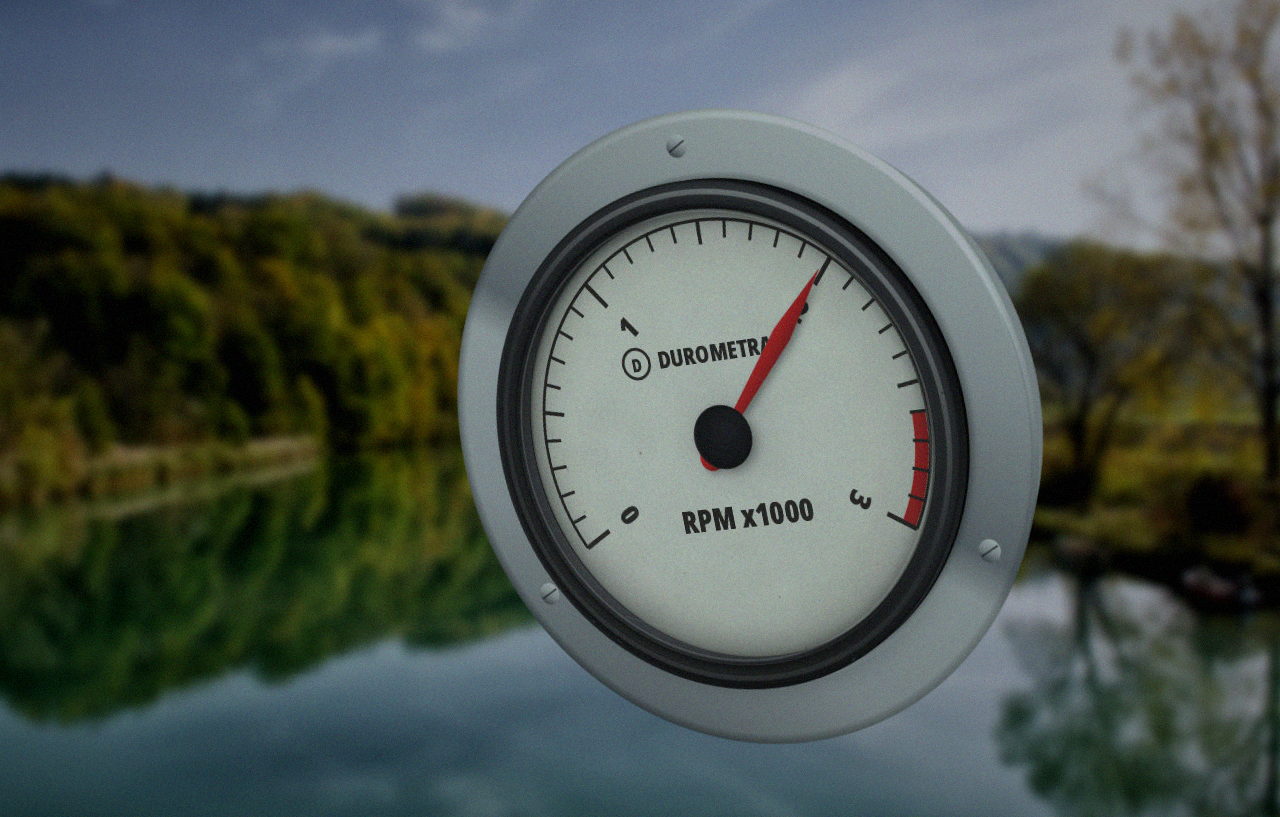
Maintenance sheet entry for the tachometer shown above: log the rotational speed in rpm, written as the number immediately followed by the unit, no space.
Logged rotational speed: 2000rpm
